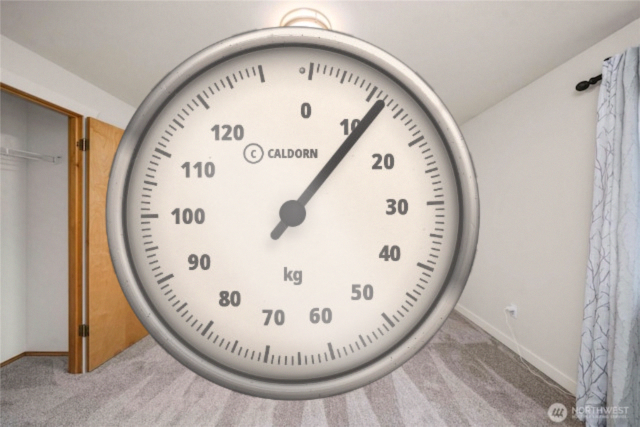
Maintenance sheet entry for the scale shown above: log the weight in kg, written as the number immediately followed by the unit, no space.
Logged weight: 12kg
